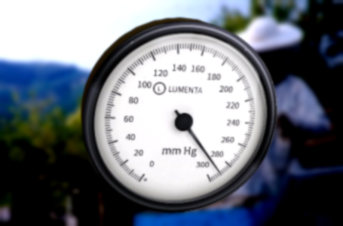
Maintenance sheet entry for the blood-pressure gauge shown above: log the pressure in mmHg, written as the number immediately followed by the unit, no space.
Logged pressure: 290mmHg
